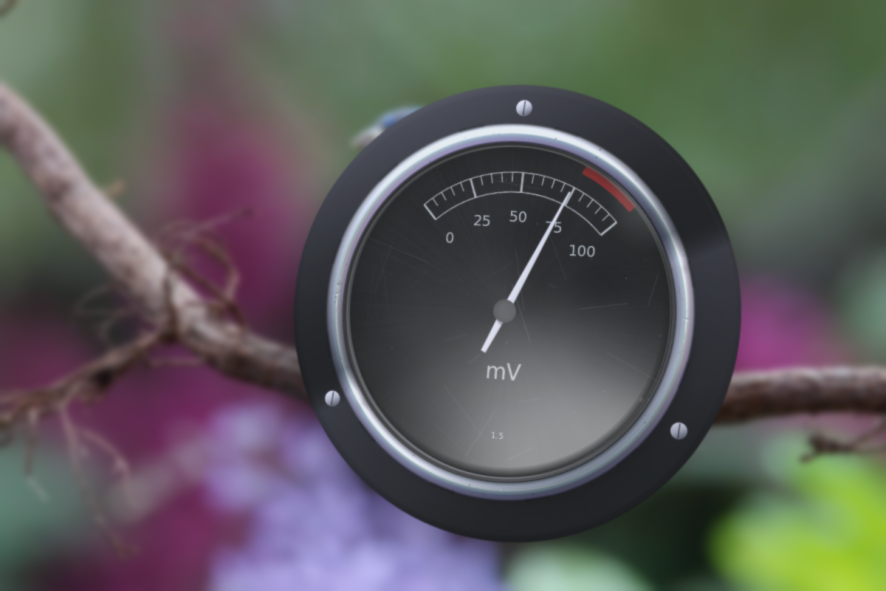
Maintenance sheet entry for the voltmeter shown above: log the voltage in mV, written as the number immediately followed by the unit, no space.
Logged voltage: 75mV
